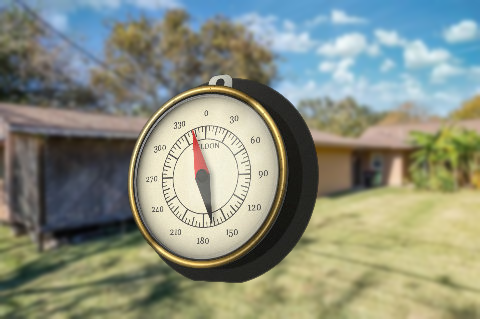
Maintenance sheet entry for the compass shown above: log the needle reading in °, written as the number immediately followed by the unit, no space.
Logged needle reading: 345°
